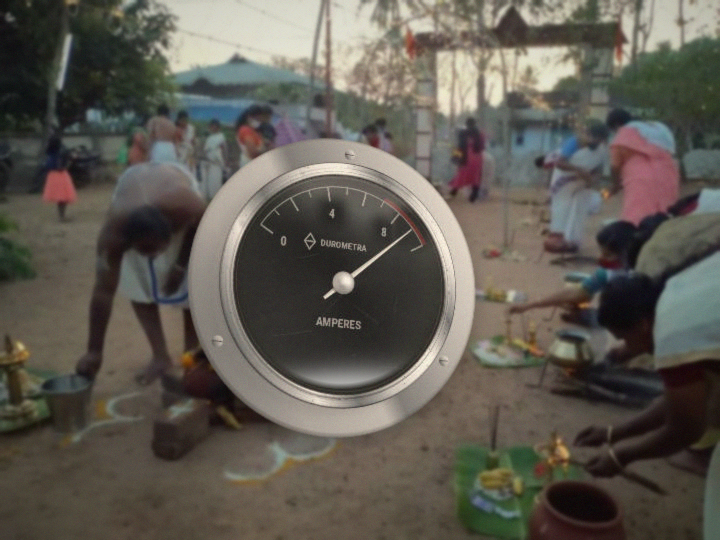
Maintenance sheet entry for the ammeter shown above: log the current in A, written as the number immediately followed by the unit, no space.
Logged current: 9A
